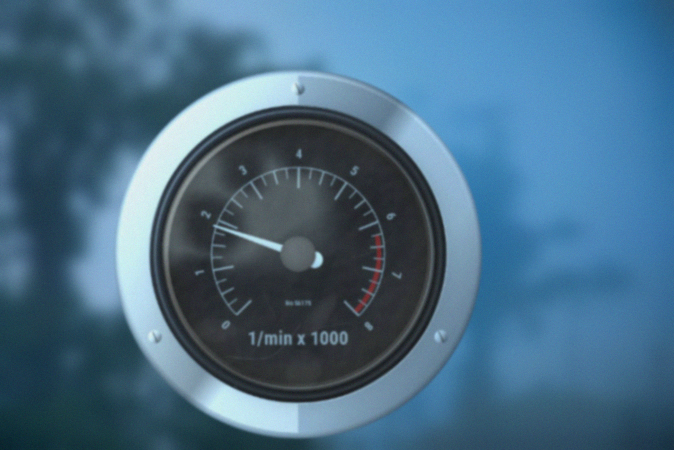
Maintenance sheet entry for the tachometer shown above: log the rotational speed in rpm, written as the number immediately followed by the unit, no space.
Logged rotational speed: 1875rpm
